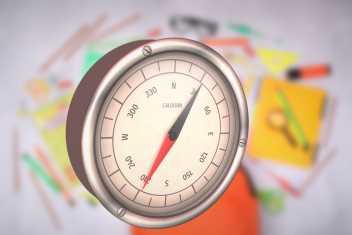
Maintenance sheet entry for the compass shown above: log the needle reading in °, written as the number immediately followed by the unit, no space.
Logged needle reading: 210°
